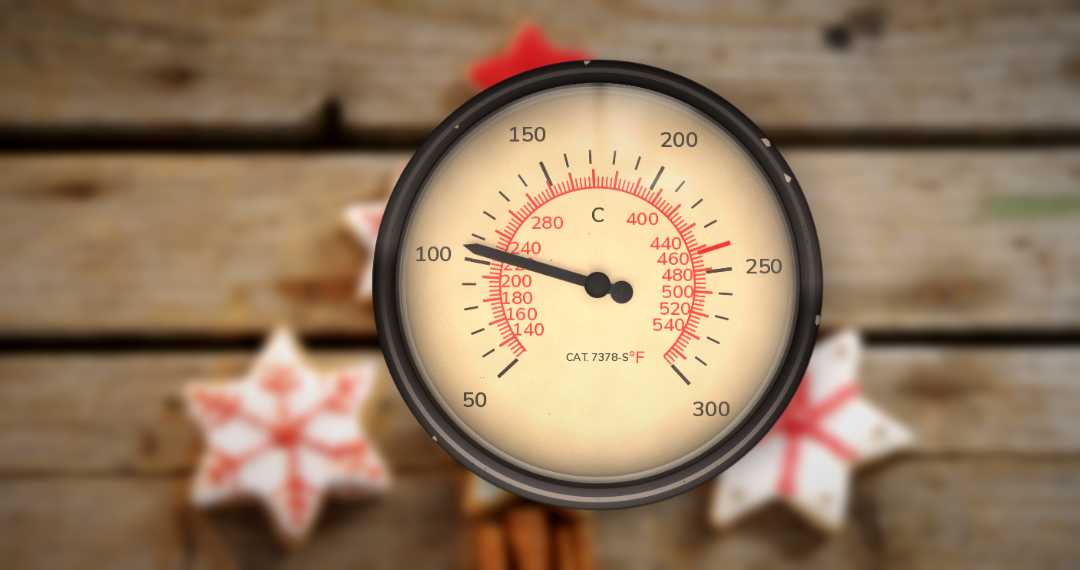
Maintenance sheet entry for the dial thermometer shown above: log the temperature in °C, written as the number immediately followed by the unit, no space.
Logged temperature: 105°C
